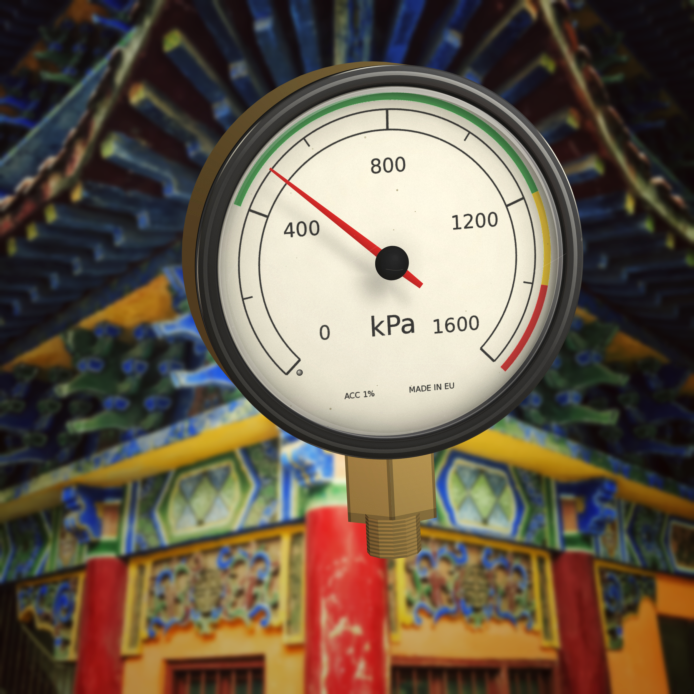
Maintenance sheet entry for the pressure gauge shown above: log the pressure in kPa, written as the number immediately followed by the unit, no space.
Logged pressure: 500kPa
